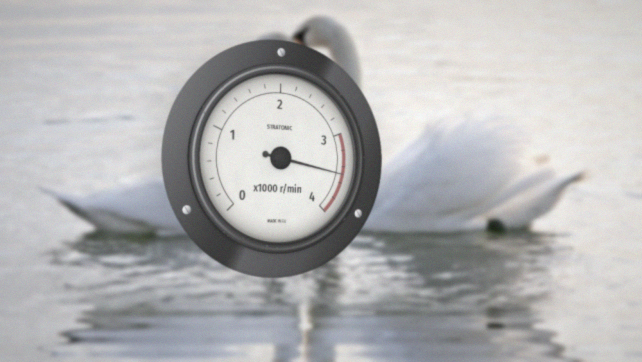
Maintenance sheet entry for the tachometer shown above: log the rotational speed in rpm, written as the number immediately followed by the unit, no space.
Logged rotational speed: 3500rpm
